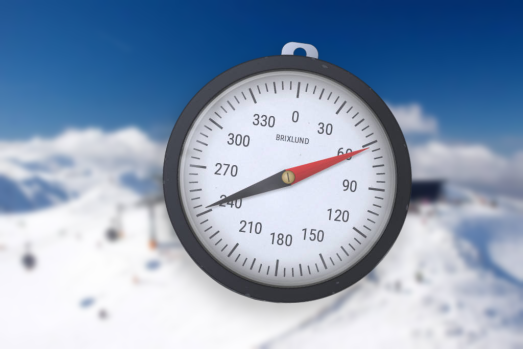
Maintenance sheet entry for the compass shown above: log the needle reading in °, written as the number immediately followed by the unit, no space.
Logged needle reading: 62.5°
